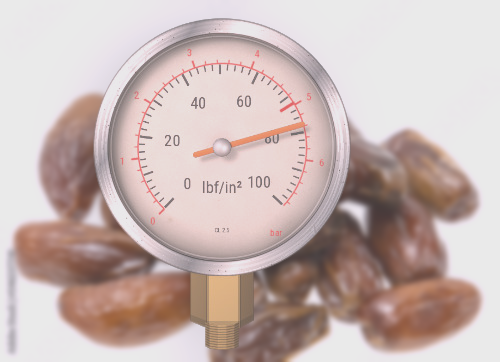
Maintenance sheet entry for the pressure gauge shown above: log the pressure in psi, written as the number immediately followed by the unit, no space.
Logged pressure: 78psi
